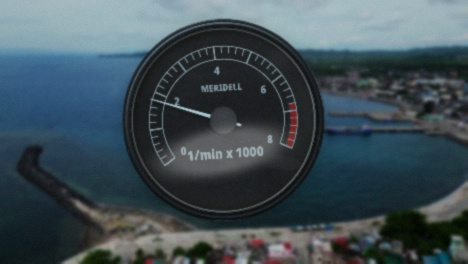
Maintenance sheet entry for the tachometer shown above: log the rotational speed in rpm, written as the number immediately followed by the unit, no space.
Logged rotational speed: 1800rpm
